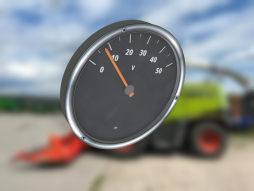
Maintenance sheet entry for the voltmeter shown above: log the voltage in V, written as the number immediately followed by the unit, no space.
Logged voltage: 7.5V
